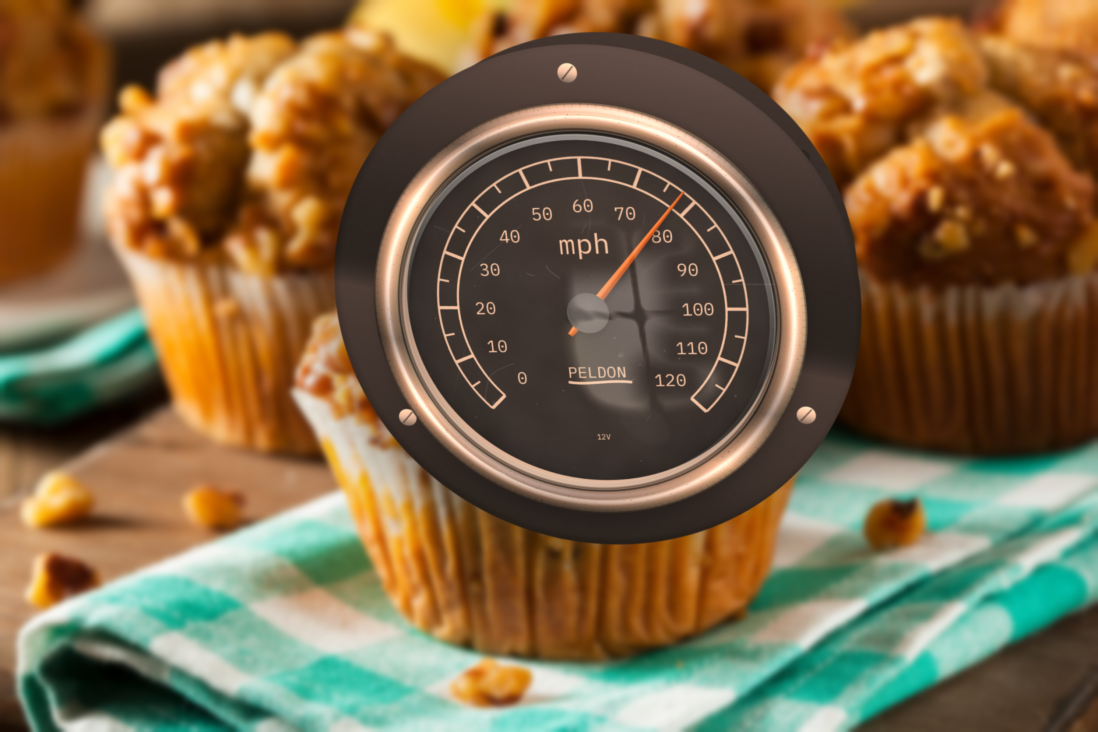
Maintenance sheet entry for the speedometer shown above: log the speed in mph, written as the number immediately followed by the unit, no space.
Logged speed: 77.5mph
